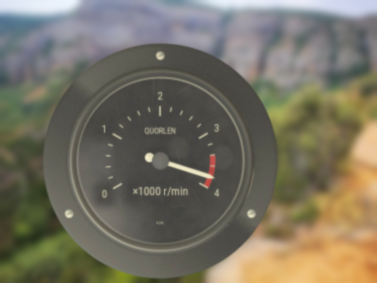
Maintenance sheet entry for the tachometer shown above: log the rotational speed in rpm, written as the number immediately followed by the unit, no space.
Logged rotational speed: 3800rpm
